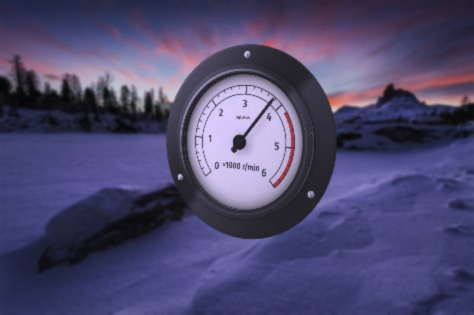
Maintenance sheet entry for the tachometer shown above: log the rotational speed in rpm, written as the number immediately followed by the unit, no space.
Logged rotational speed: 3800rpm
